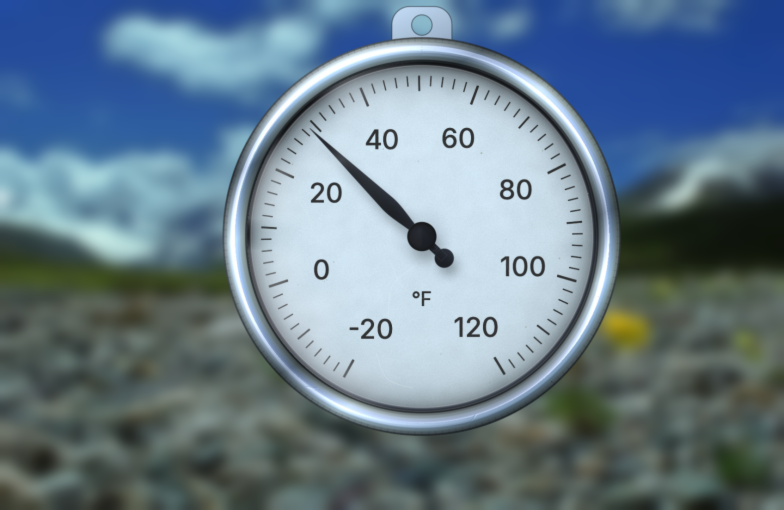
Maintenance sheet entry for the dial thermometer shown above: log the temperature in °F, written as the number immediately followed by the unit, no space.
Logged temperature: 29°F
